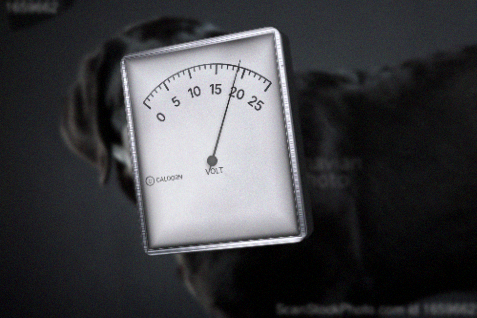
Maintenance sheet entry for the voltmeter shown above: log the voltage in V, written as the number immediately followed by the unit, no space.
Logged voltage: 19V
